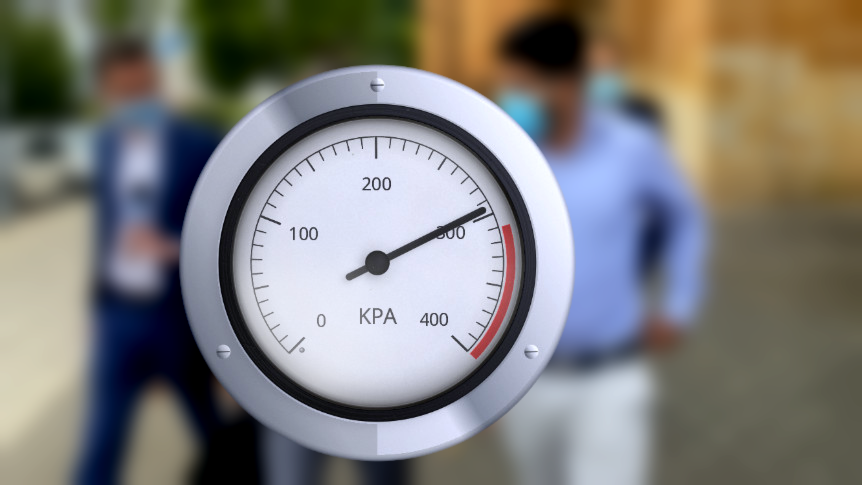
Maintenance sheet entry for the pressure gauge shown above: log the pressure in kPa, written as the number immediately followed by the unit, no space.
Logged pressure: 295kPa
